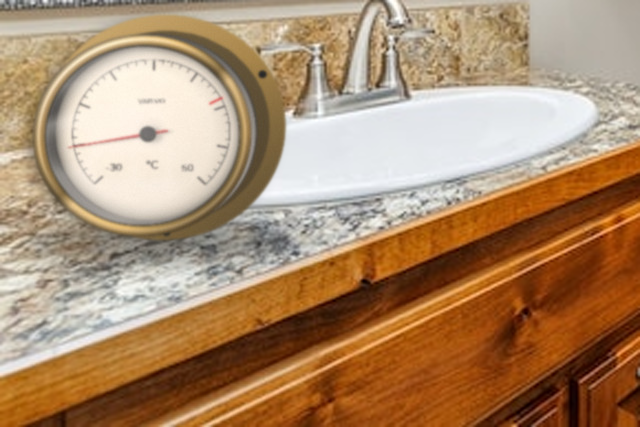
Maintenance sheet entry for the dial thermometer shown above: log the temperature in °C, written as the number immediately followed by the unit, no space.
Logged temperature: -20°C
